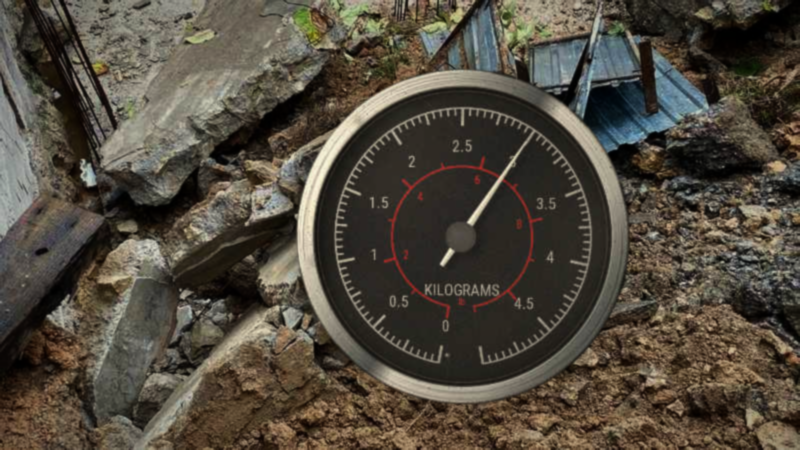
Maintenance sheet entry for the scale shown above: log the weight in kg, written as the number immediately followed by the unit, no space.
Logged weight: 3kg
